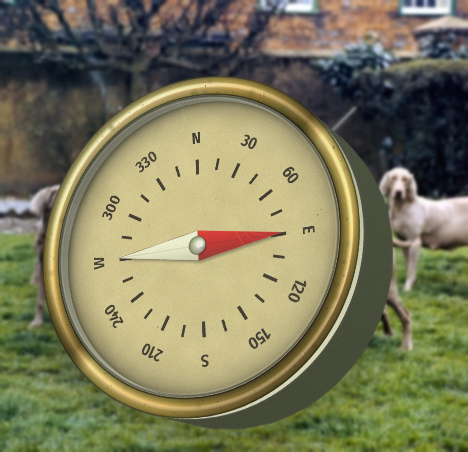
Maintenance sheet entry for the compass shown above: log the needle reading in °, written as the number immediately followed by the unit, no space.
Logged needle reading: 90°
